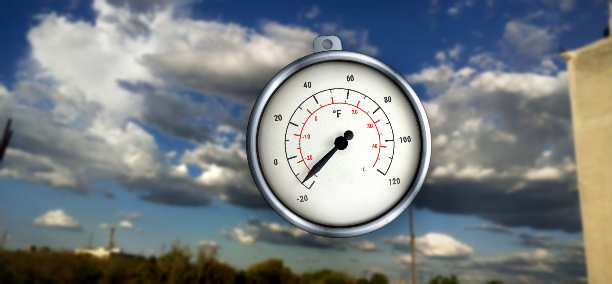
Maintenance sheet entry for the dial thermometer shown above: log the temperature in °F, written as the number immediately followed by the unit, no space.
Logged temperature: -15°F
